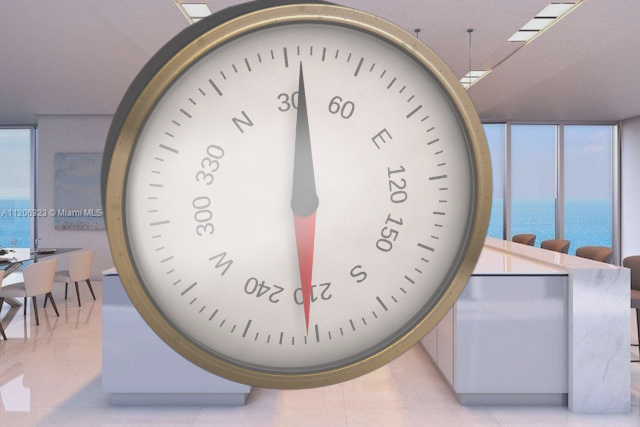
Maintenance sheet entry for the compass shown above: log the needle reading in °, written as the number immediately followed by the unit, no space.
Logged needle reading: 215°
